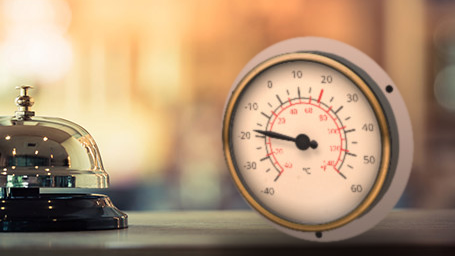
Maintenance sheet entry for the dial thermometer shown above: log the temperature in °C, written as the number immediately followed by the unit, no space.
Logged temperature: -17.5°C
